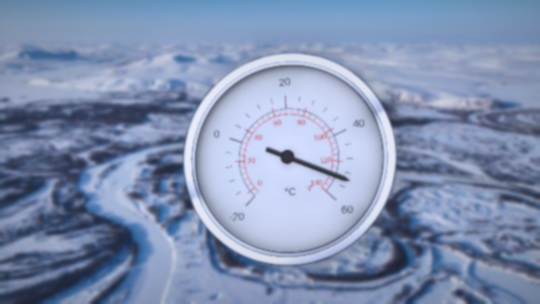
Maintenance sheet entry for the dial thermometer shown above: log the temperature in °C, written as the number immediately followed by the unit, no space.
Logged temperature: 54°C
